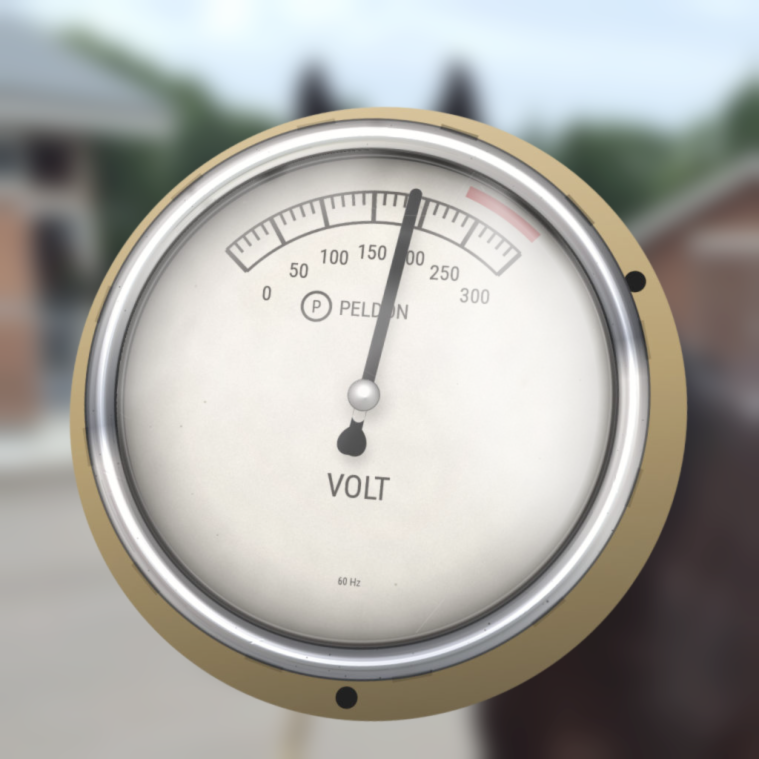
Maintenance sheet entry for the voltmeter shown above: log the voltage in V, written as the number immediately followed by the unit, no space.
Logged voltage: 190V
